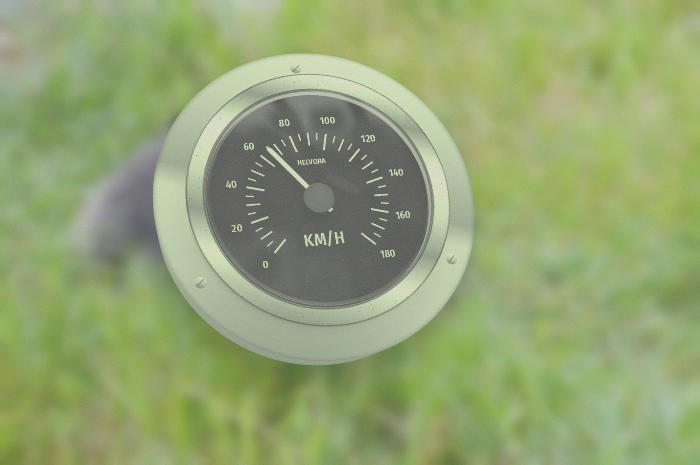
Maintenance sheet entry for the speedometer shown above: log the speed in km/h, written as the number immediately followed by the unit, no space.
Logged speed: 65km/h
